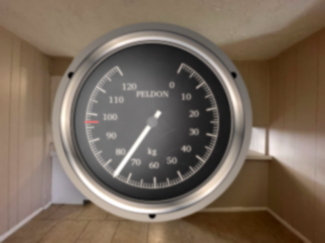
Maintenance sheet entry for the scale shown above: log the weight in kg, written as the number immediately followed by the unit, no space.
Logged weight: 75kg
